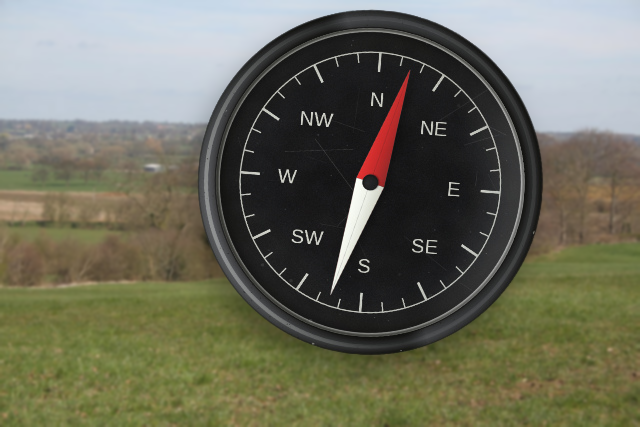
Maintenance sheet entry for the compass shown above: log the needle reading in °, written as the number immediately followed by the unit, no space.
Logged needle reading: 15°
